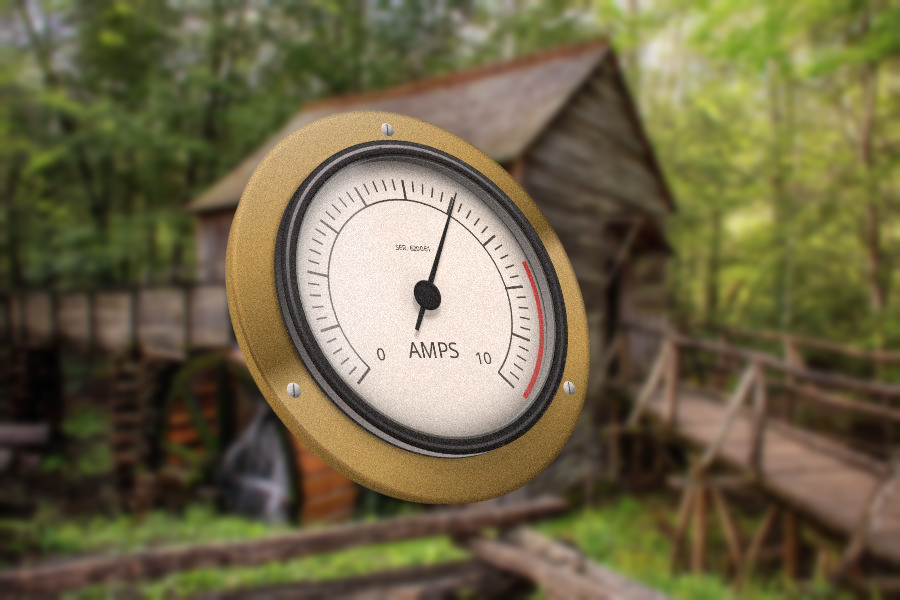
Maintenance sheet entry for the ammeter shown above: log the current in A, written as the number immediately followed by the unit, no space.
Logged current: 6A
